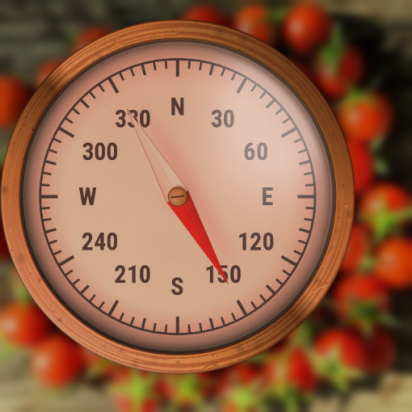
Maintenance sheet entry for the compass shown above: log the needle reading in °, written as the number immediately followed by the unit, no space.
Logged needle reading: 150°
